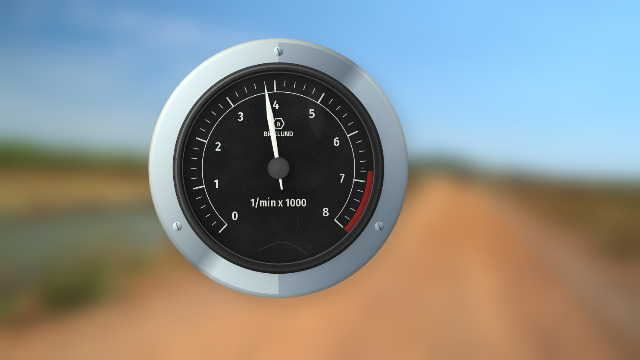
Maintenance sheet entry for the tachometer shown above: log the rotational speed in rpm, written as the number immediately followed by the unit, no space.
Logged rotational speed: 3800rpm
